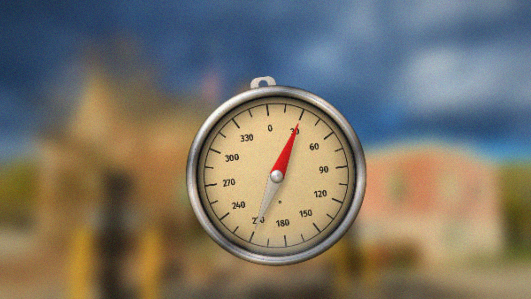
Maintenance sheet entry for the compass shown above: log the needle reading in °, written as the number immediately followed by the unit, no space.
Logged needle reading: 30°
